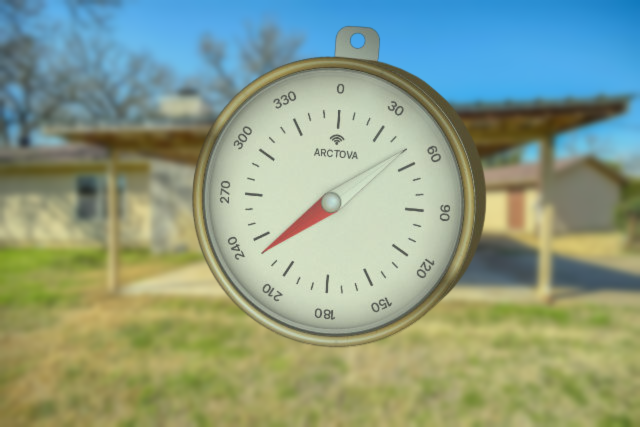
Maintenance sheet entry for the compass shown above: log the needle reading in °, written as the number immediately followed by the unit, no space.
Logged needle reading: 230°
